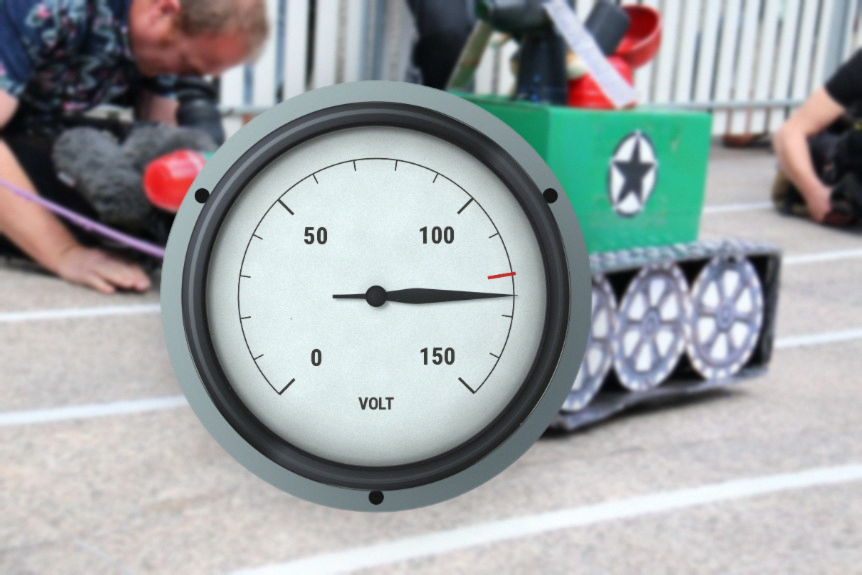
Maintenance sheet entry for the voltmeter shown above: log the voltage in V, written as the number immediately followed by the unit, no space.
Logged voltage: 125V
